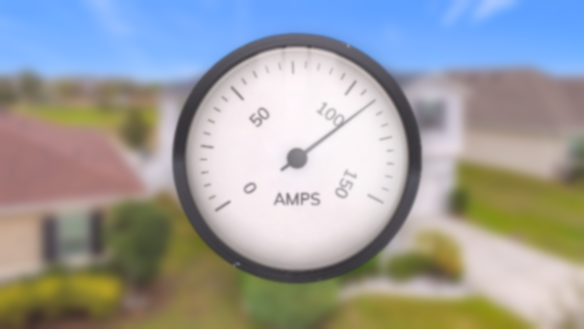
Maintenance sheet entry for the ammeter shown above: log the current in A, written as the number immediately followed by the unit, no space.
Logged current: 110A
